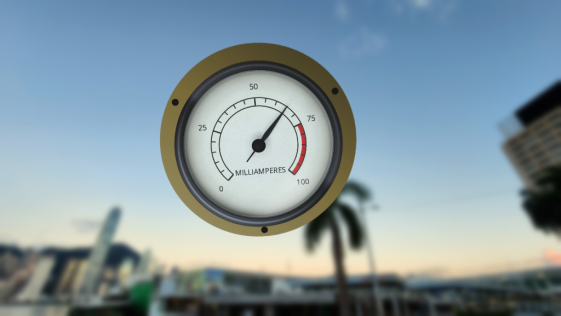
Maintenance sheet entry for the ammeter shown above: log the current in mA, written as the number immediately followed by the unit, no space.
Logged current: 65mA
